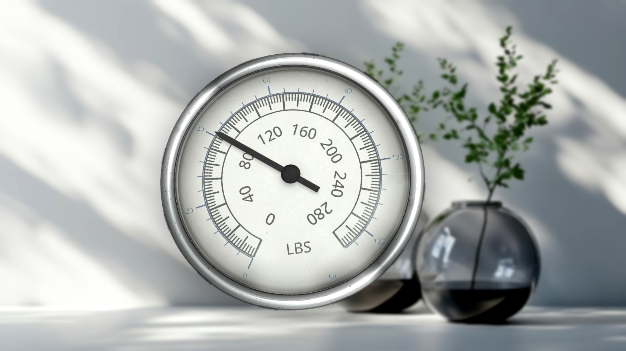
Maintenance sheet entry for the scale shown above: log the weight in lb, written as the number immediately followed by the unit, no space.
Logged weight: 90lb
